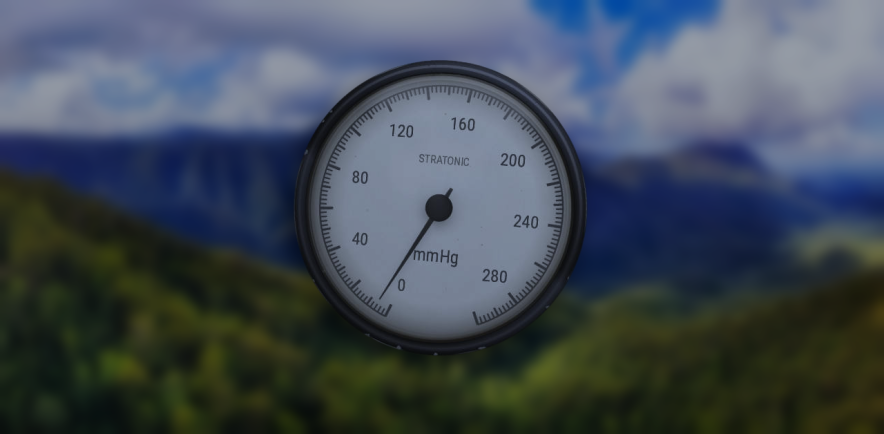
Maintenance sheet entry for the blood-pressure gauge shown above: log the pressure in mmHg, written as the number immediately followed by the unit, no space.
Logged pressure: 6mmHg
